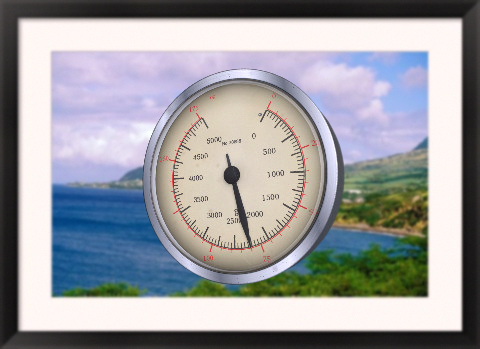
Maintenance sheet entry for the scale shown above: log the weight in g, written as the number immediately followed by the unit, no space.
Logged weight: 2250g
